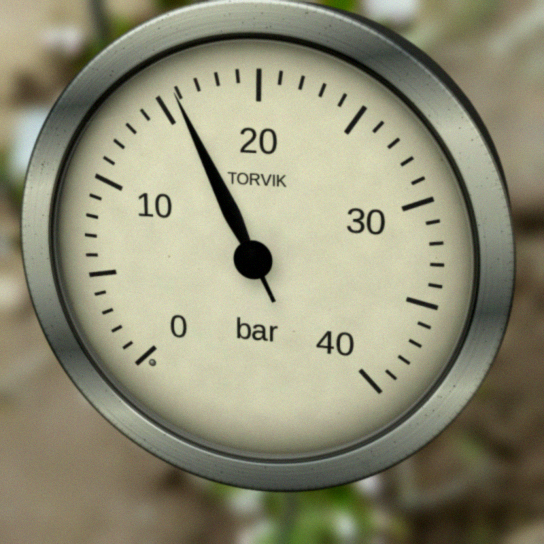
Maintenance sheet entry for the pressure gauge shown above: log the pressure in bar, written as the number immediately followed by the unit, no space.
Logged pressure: 16bar
